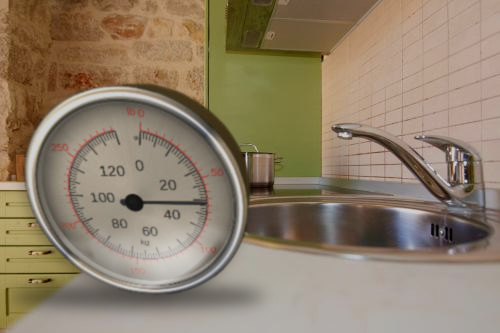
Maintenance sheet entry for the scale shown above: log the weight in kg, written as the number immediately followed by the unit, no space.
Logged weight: 30kg
